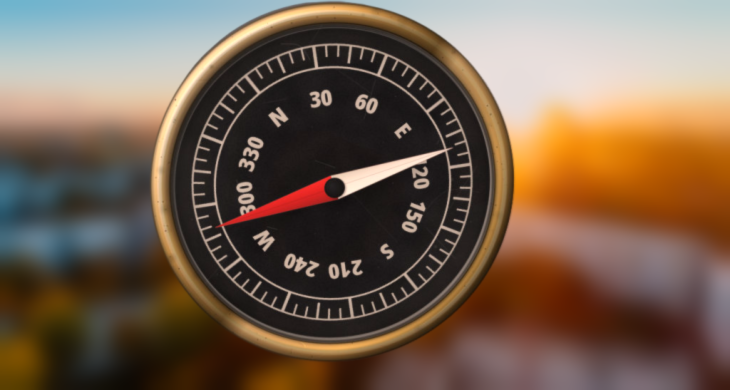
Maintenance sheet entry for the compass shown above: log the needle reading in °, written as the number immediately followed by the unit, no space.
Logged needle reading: 290°
